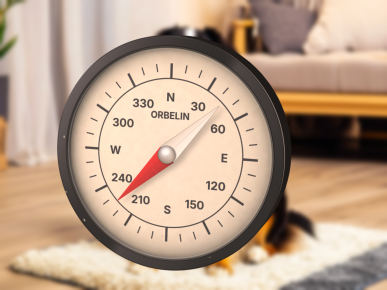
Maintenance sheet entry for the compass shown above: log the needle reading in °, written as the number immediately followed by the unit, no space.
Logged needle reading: 225°
